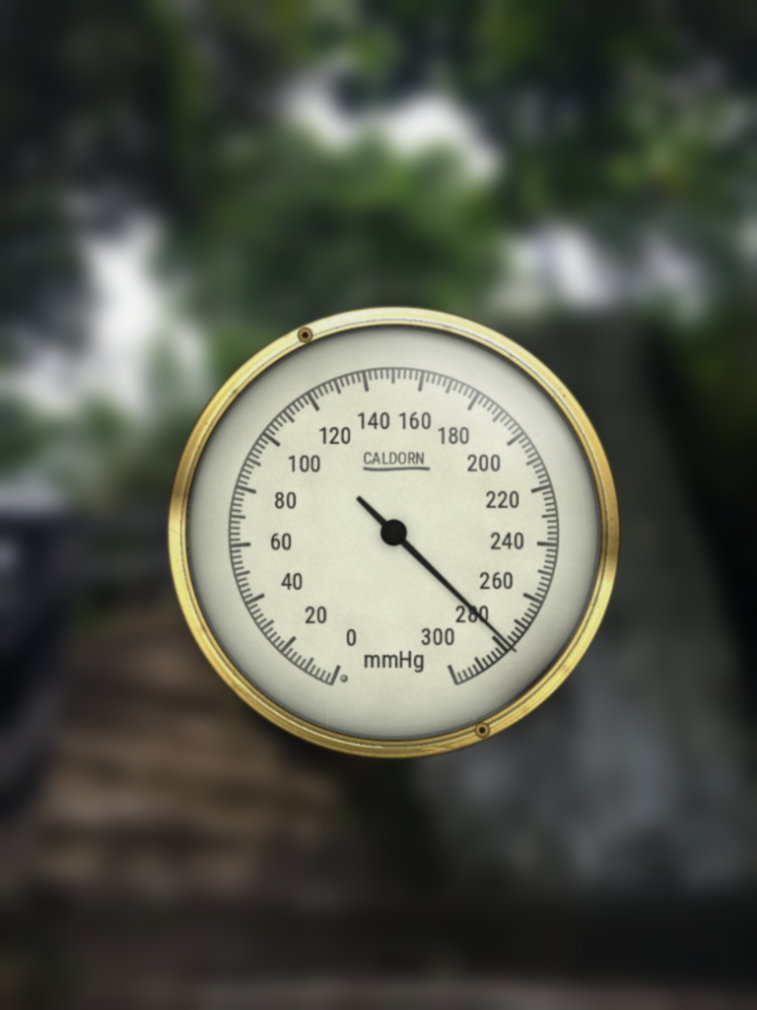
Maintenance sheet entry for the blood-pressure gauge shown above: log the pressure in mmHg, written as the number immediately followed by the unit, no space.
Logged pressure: 278mmHg
